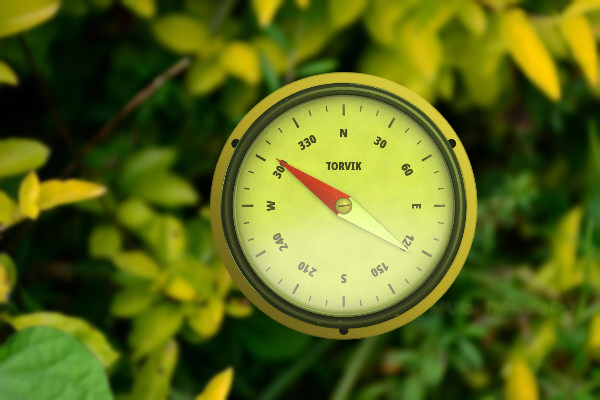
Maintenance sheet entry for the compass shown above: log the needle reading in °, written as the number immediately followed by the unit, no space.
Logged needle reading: 305°
